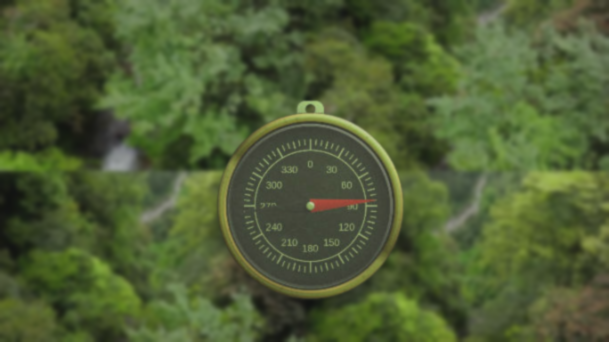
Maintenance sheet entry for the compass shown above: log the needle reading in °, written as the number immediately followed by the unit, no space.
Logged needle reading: 85°
